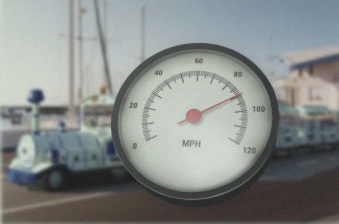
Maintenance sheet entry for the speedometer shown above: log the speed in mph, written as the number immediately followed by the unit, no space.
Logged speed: 90mph
